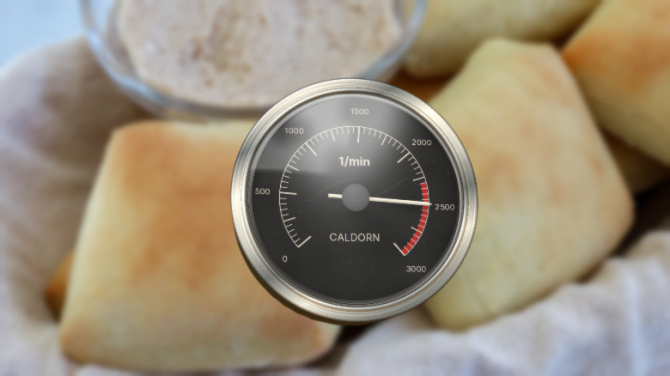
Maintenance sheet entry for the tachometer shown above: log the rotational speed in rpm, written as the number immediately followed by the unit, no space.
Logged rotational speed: 2500rpm
